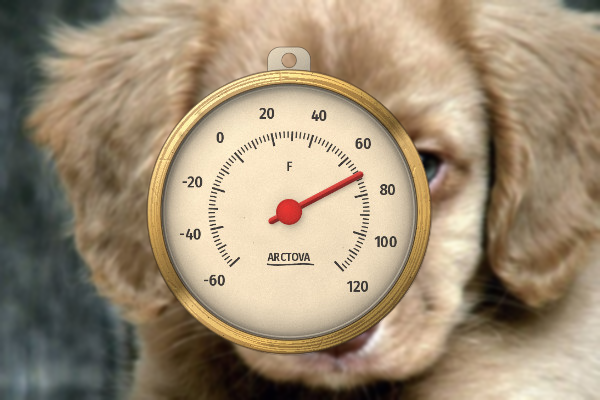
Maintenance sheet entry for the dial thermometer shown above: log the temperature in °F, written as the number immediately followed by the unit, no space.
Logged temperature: 70°F
